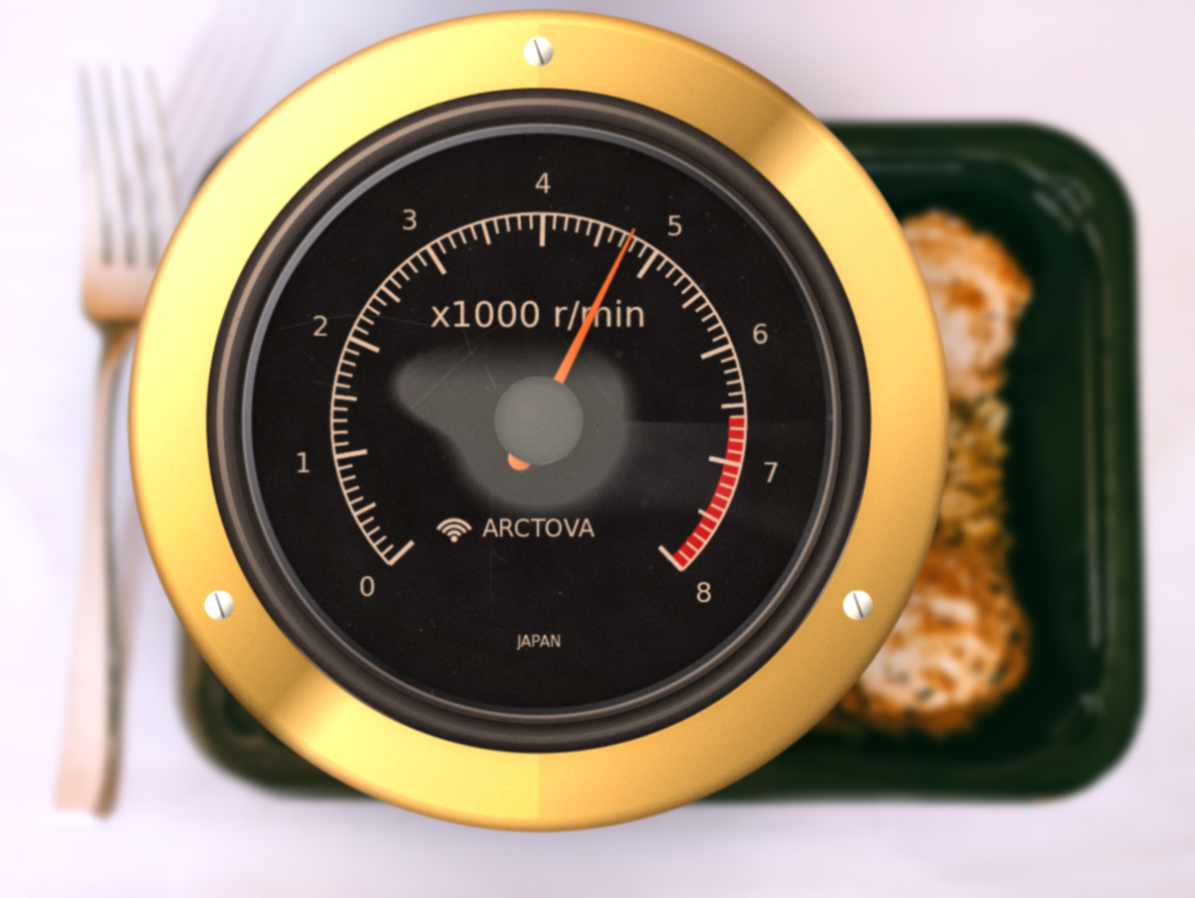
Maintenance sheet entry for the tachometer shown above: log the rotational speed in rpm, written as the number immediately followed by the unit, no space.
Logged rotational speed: 4750rpm
